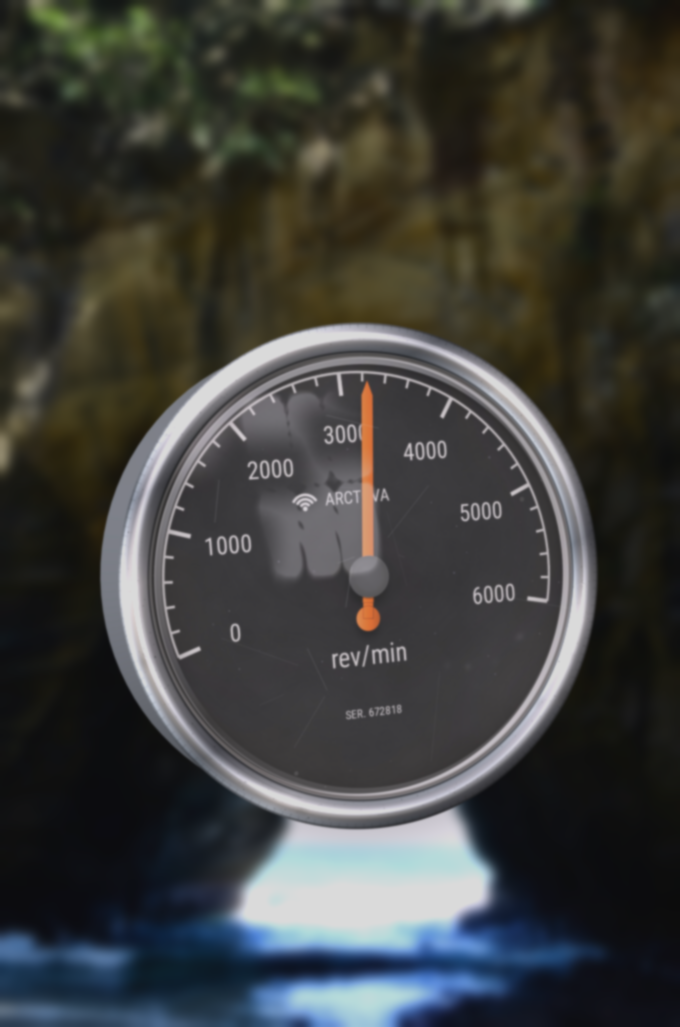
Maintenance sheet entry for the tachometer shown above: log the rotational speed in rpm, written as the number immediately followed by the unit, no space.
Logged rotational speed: 3200rpm
